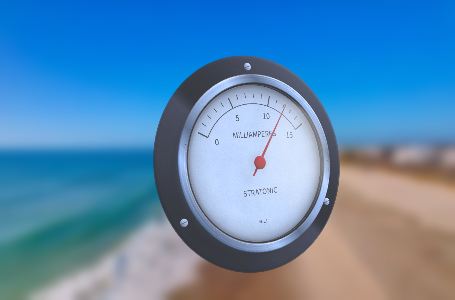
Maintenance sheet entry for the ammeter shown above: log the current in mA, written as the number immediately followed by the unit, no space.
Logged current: 12mA
